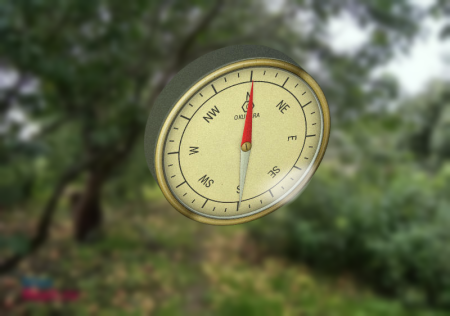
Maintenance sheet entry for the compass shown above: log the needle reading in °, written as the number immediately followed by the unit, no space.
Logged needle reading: 0°
